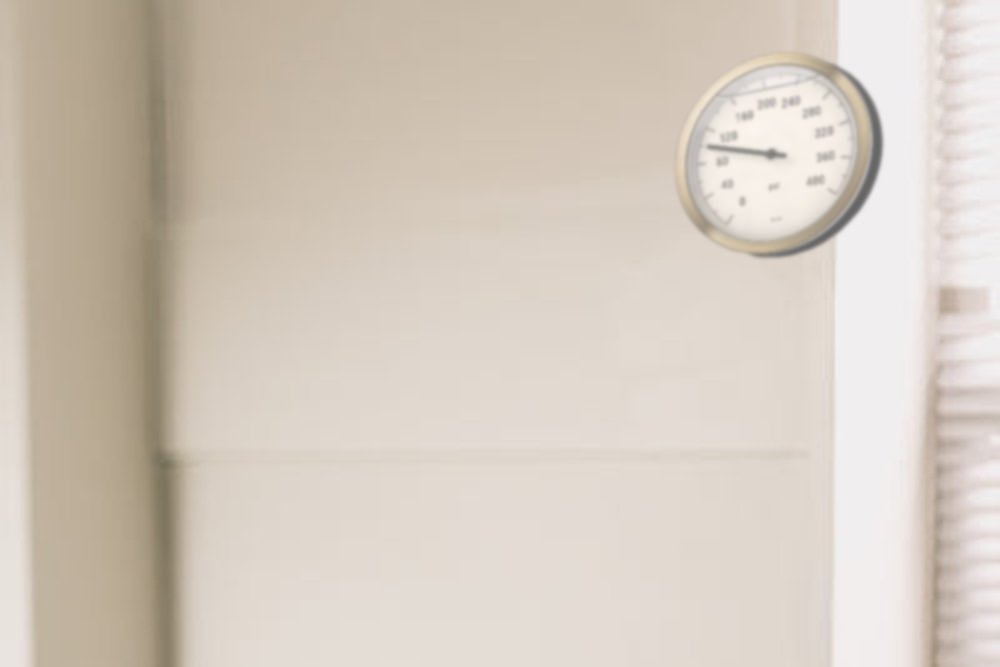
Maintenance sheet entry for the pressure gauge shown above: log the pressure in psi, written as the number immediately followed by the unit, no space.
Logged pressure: 100psi
